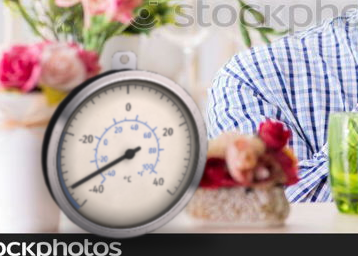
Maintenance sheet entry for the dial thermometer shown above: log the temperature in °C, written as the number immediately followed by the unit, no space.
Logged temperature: -34°C
